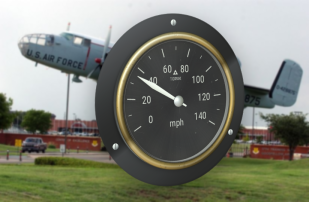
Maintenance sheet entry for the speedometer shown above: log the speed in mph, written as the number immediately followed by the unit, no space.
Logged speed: 35mph
